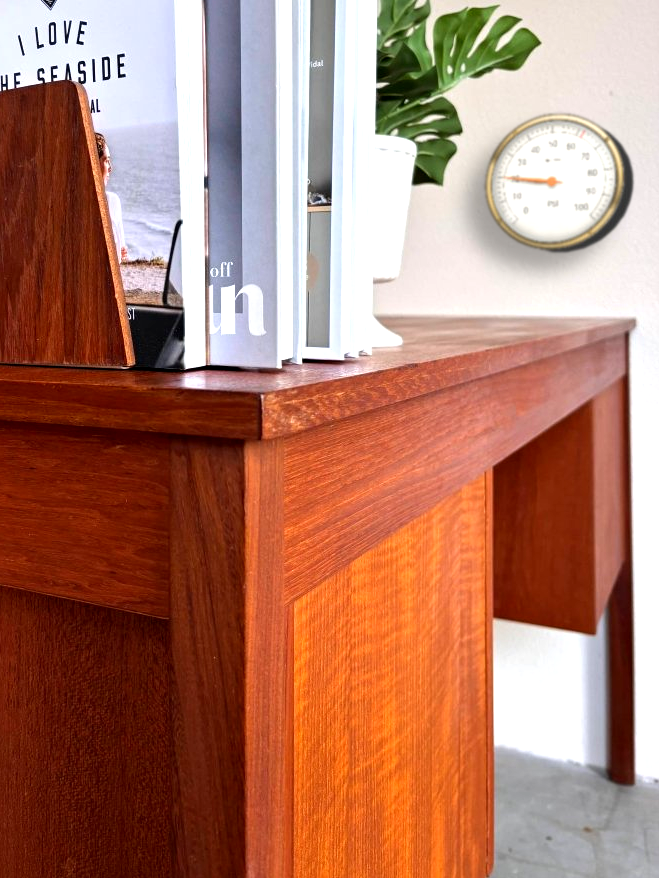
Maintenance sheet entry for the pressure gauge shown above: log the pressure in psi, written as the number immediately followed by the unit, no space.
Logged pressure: 20psi
